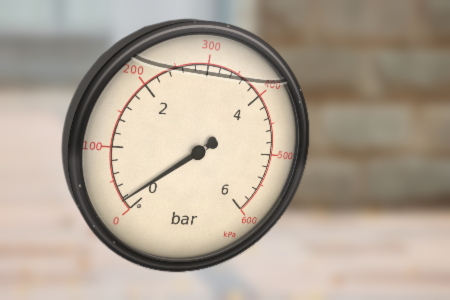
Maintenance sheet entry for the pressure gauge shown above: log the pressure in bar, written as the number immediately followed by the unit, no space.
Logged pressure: 0.2bar
